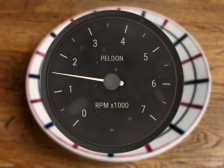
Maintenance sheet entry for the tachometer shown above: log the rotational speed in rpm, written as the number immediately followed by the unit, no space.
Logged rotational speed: 1500rpm
